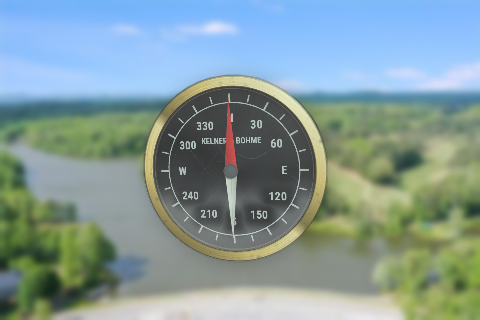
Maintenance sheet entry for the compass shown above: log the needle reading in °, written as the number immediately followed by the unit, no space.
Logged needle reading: 0°
